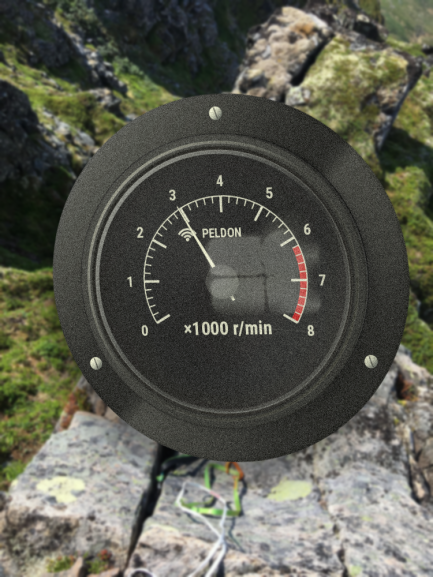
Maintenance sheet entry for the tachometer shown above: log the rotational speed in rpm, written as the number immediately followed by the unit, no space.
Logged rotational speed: 3000rpm
